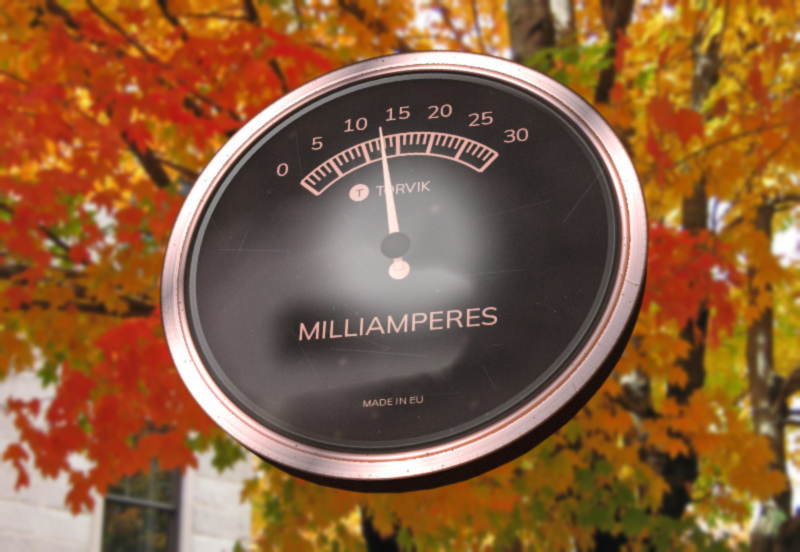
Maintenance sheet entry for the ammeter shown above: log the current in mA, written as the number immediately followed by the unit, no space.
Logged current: 13mA
